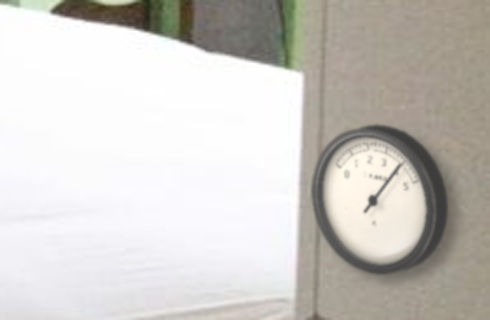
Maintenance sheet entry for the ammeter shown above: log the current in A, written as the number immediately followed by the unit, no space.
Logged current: 4A
